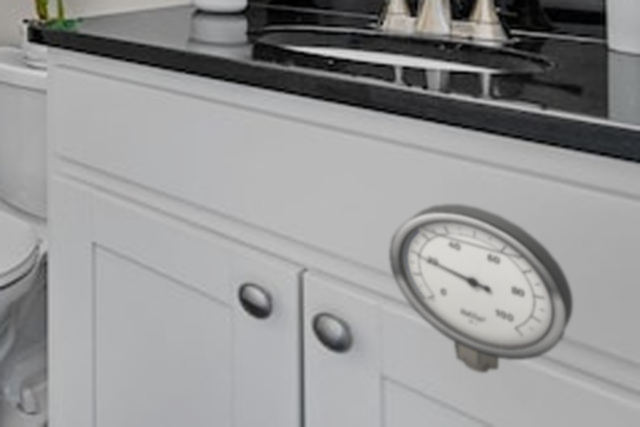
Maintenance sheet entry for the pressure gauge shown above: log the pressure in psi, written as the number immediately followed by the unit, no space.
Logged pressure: 20psi
